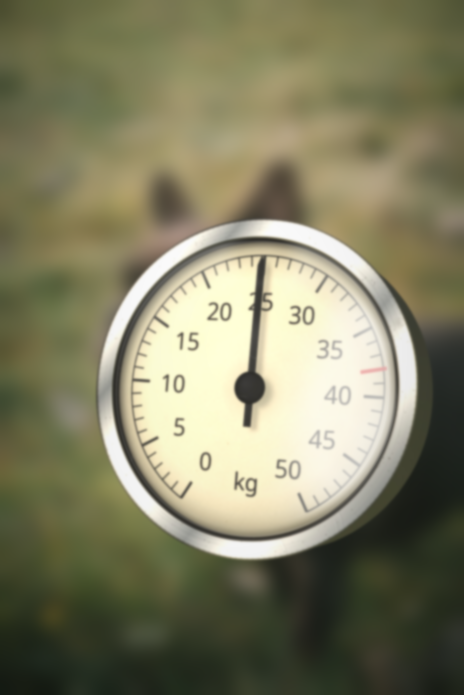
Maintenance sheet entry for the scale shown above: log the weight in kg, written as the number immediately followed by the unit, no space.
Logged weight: 25kg
